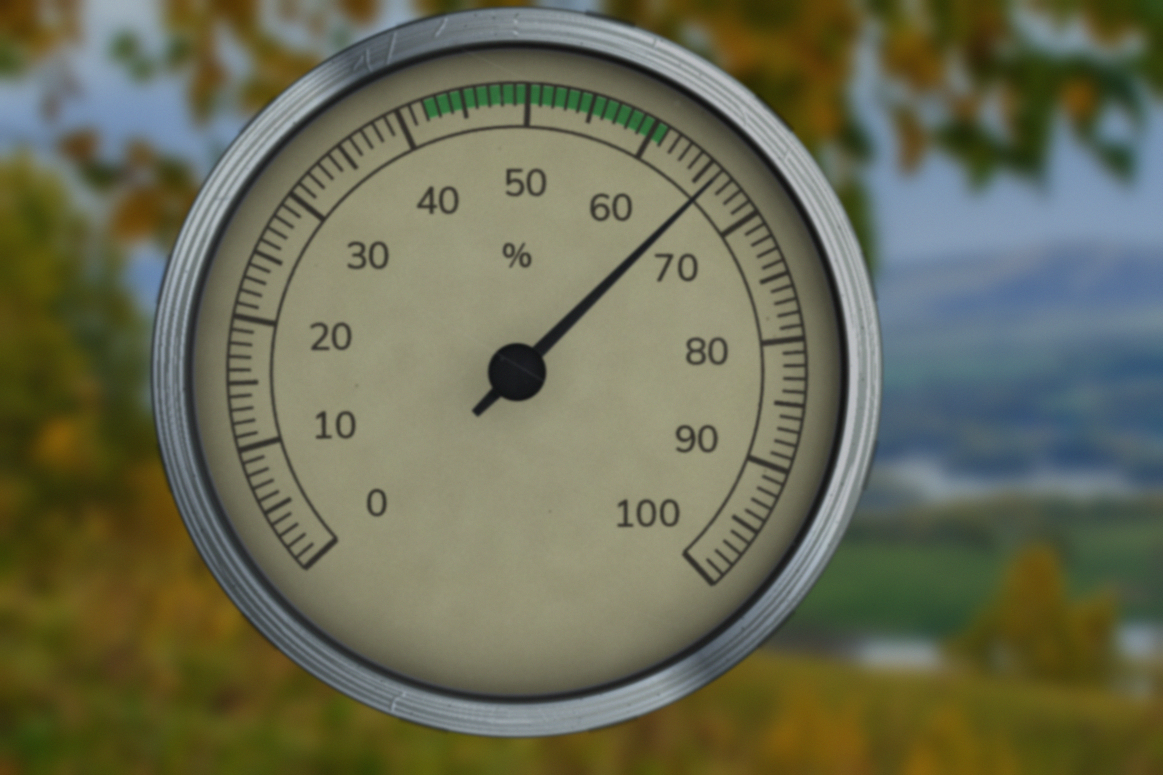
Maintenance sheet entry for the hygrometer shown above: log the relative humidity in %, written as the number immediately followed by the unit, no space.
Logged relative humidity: 66%
